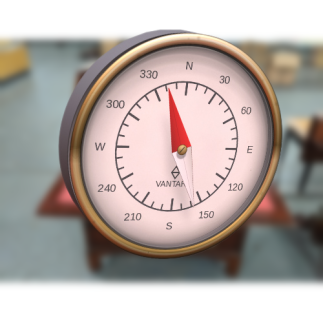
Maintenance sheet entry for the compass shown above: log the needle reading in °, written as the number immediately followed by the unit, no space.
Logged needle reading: 340°
